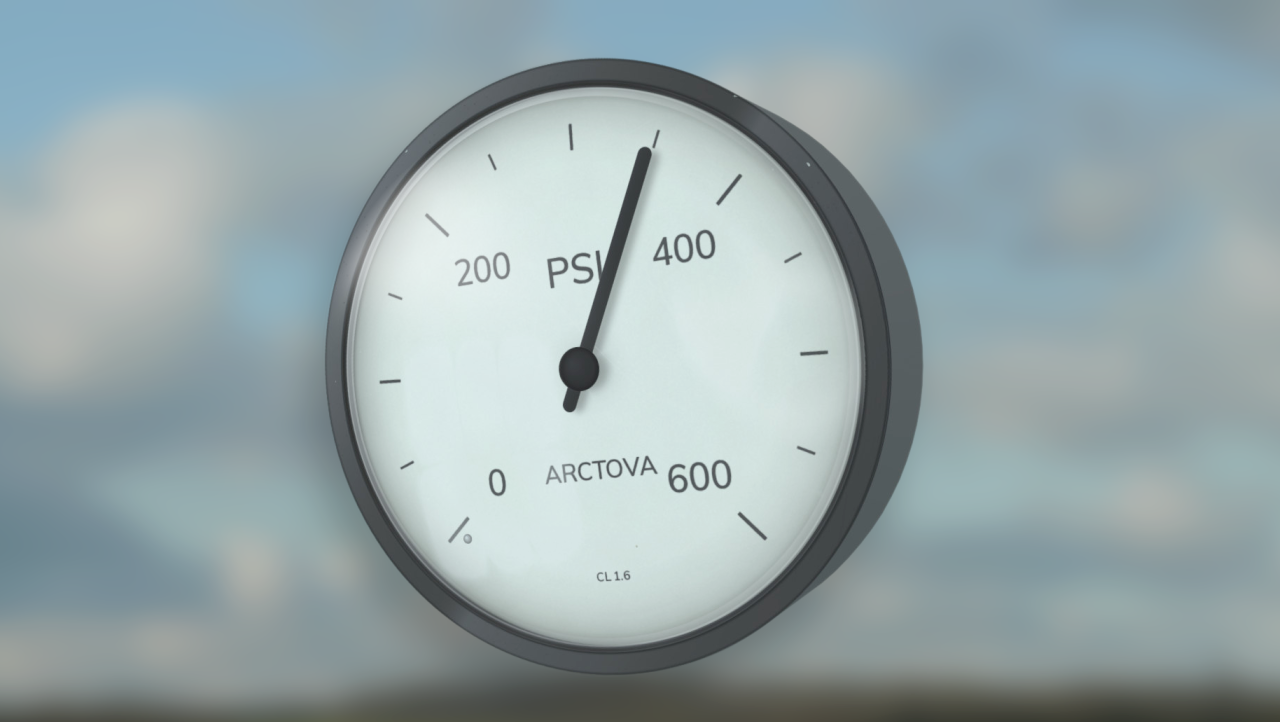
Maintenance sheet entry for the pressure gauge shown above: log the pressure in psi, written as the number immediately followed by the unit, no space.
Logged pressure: 350psi
